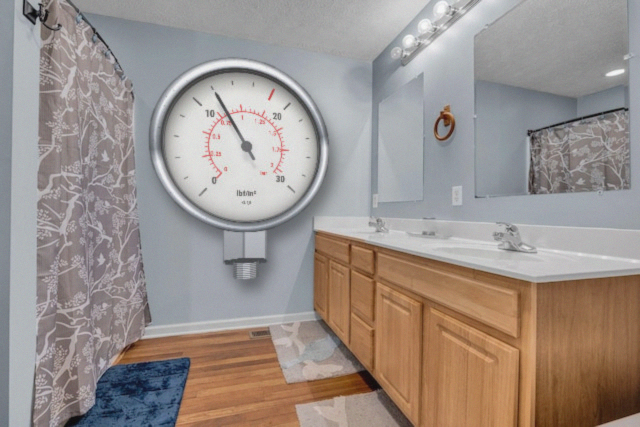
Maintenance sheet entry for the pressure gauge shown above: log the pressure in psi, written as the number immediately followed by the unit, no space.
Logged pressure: 12psi
